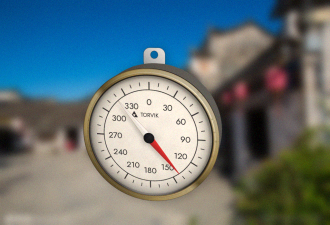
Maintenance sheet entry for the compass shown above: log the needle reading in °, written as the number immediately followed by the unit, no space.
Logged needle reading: 140°
